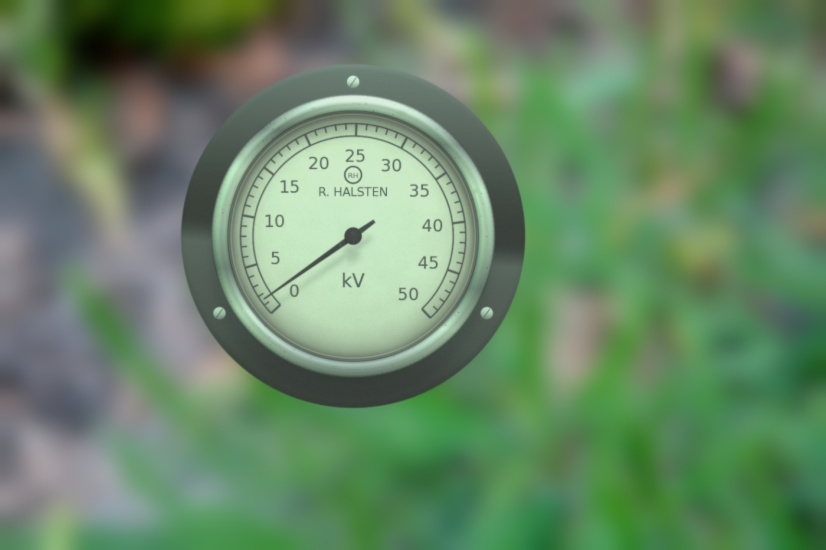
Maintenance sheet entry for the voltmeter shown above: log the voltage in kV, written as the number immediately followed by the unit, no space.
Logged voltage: 1.5kV
